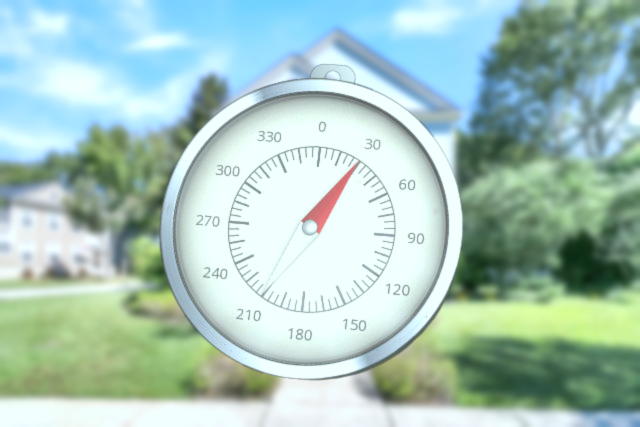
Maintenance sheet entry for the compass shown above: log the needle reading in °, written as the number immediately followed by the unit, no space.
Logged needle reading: 30°
